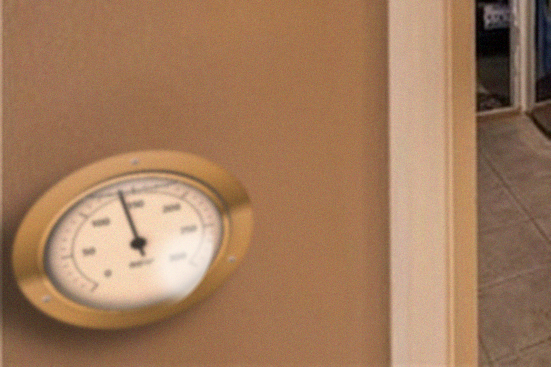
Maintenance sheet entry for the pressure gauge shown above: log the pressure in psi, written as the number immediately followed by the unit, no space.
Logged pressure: 140psi
